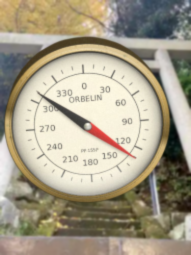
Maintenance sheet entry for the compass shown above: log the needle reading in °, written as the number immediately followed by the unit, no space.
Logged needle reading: 130°
